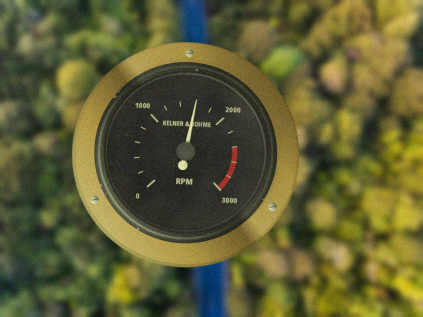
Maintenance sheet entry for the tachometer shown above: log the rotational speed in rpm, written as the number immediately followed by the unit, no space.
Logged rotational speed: 1600rpm
